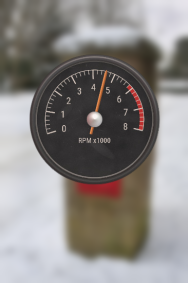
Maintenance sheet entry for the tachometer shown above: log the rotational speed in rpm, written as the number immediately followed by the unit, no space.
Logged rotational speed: 4600rpm
